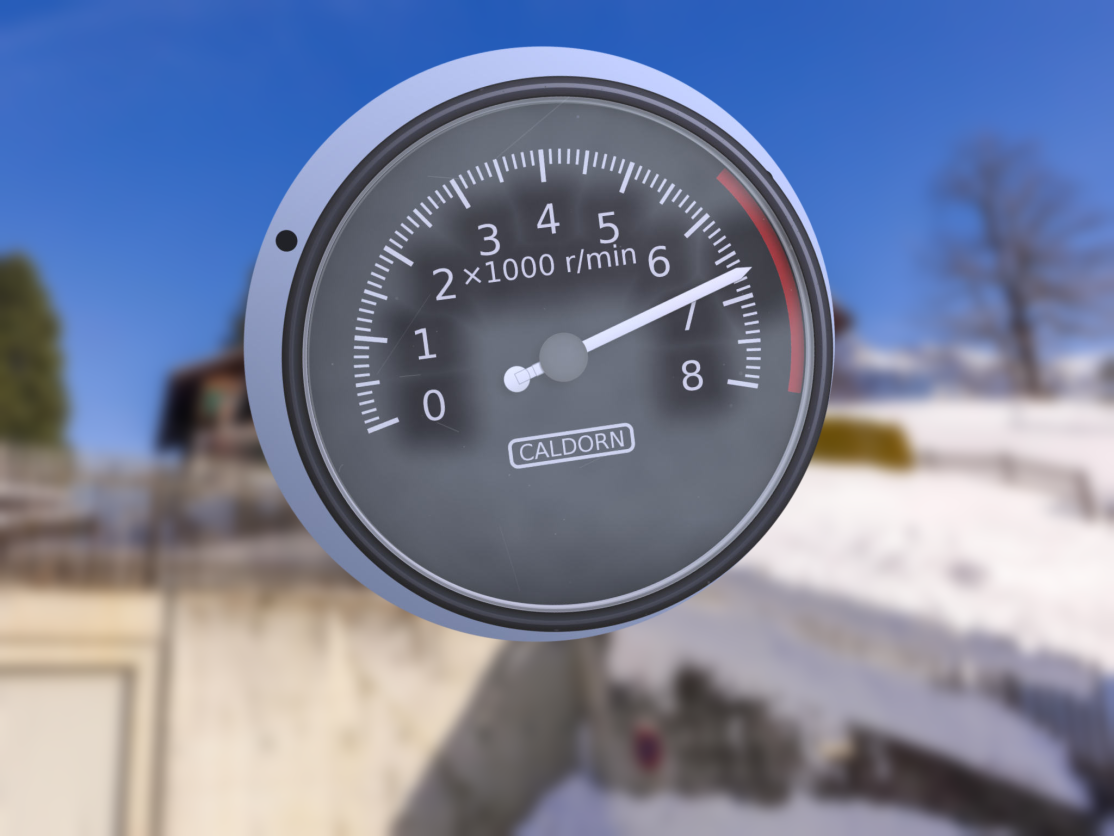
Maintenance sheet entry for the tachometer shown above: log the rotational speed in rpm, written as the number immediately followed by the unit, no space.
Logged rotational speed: 6700rpm
